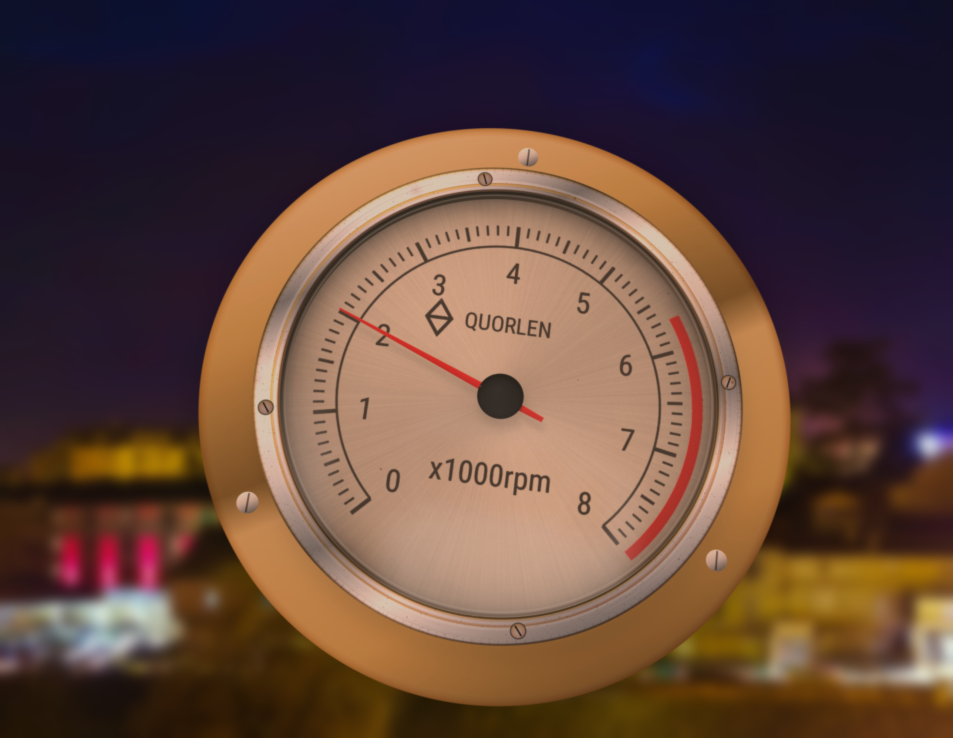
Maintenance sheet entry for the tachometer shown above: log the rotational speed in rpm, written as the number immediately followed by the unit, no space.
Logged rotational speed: 2000rpm
